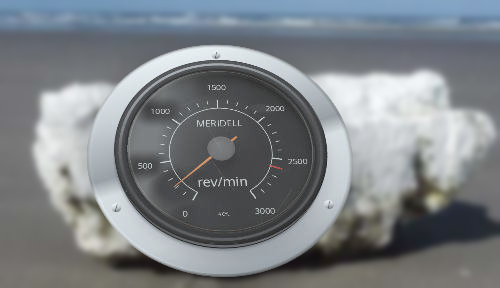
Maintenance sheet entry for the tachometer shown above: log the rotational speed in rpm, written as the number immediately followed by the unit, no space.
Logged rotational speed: 200rpm
